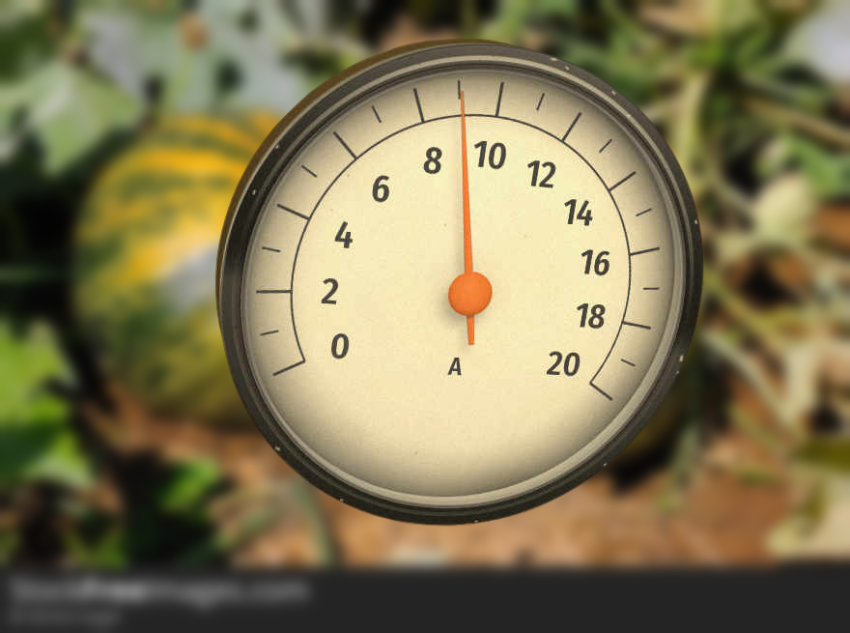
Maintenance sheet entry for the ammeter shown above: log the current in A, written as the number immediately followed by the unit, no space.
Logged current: 9A
